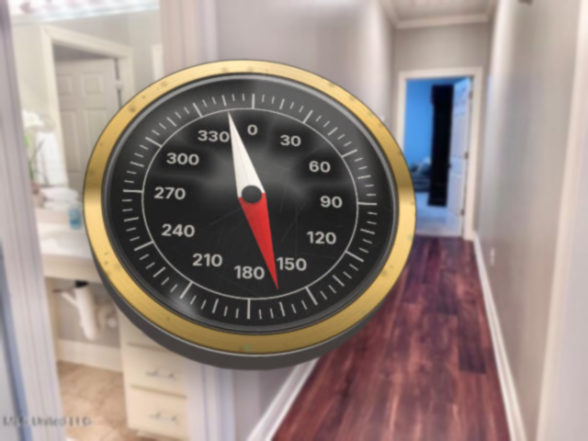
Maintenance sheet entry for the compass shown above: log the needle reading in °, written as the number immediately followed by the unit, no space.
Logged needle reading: 165°
